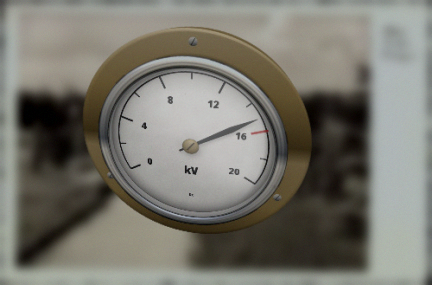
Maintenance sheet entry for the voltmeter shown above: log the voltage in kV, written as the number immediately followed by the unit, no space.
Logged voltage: 15kV
